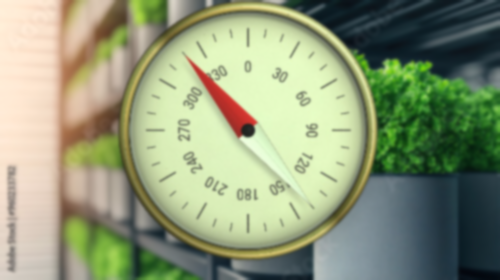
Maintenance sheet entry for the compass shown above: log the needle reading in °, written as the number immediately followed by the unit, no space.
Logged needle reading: 320°
